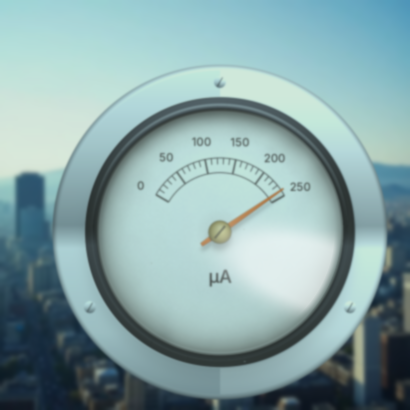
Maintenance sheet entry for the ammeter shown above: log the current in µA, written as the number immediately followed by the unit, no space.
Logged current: 240µA
